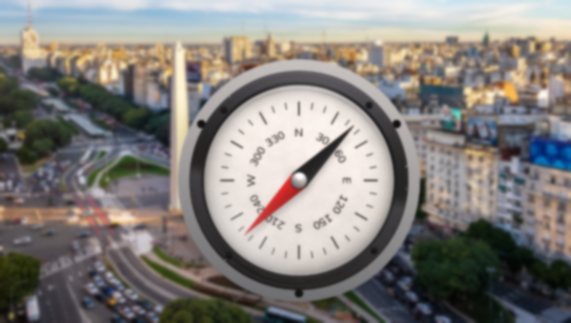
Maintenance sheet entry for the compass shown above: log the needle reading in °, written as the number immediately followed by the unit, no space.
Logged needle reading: 225°
